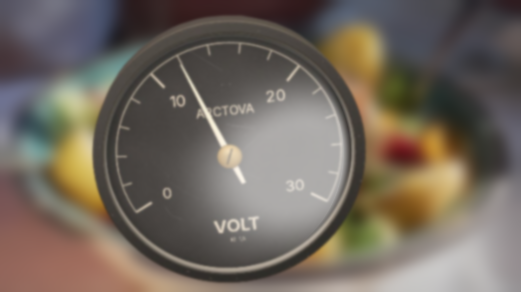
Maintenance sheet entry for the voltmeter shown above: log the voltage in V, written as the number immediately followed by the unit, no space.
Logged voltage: 12V
